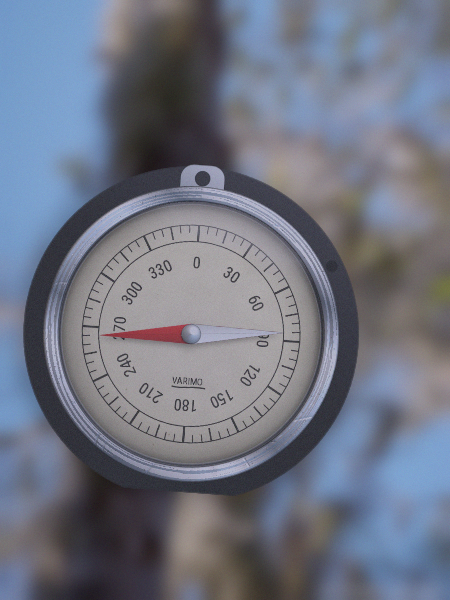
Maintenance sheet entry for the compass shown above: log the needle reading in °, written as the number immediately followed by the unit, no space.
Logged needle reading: 265°
